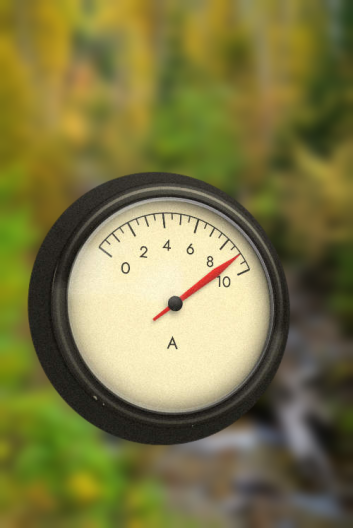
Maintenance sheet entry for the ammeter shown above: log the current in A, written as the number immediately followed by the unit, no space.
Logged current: 9A
